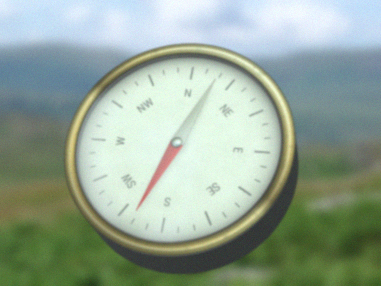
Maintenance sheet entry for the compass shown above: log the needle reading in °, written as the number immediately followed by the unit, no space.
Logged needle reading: 200°
